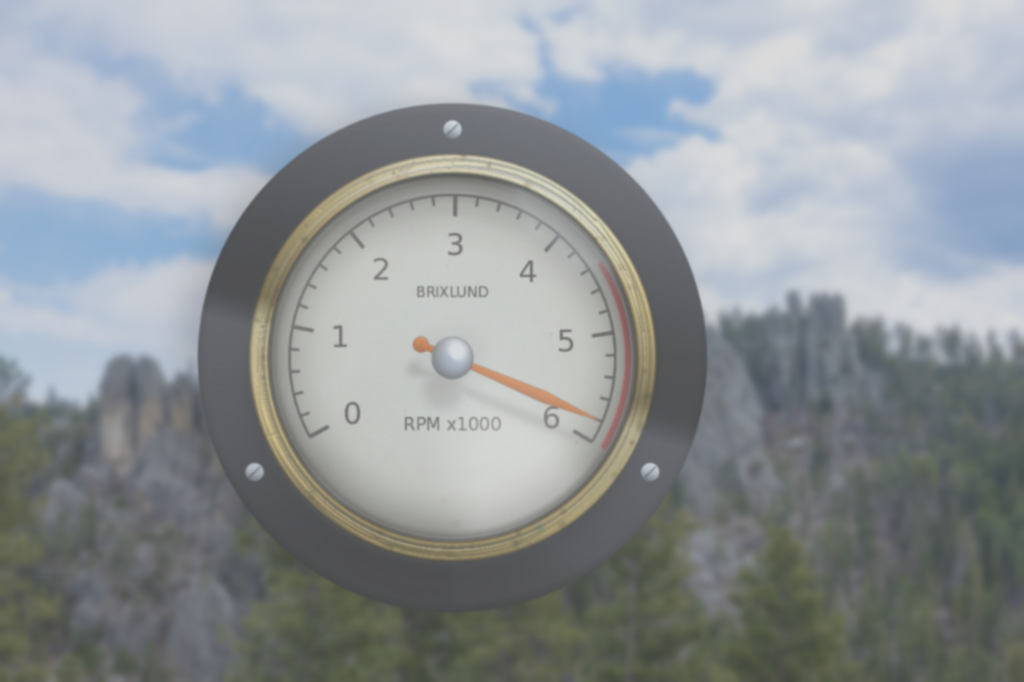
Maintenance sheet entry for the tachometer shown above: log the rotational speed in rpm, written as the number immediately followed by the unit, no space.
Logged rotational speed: 5800rpm
